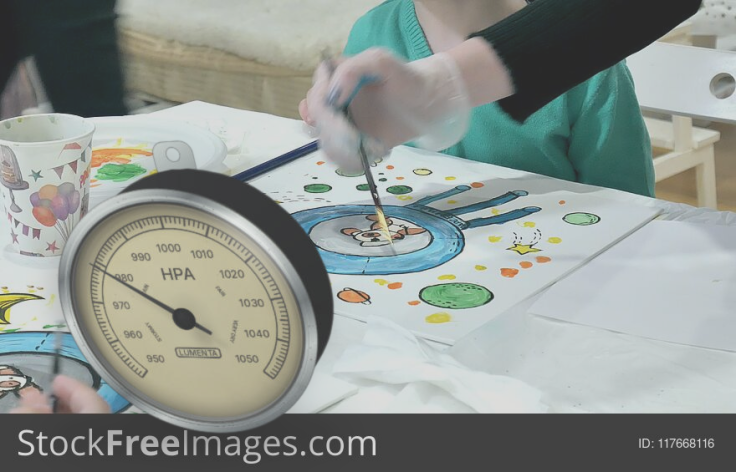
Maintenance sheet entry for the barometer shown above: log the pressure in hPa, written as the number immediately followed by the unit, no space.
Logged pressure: 980hPa
